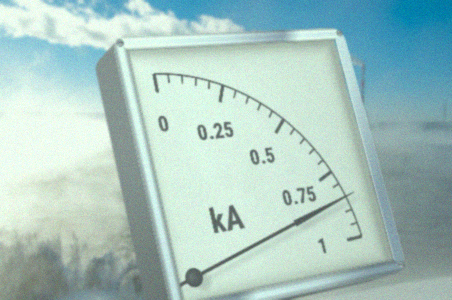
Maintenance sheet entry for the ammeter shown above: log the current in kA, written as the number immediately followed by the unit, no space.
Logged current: 0.85kA
